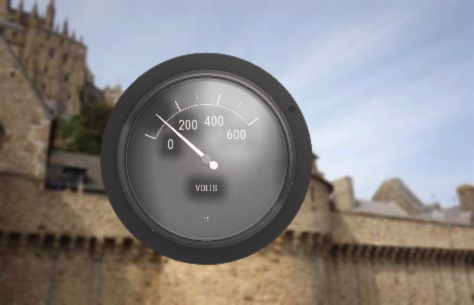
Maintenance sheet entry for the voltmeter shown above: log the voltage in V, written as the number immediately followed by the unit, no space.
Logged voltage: 100V
